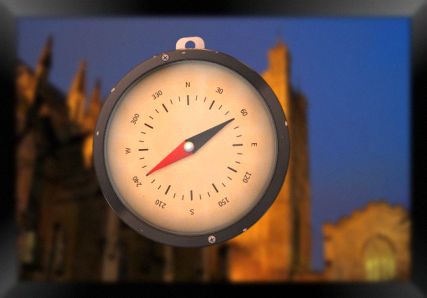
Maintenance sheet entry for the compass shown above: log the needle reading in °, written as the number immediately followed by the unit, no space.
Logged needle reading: 240°
